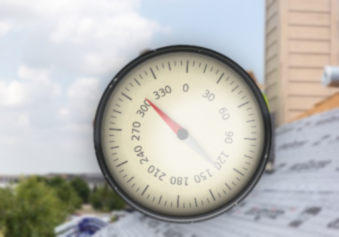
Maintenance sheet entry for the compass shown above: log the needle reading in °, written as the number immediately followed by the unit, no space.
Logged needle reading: 310°
